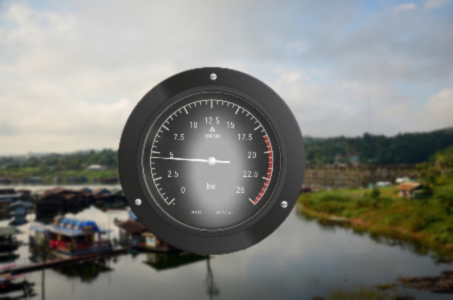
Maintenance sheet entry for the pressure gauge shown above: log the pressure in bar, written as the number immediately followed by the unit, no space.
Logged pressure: 4.5bar
